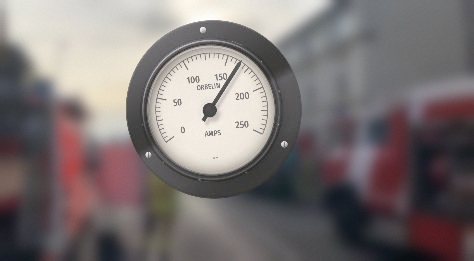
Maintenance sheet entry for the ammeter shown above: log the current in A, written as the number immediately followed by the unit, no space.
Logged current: 165A
